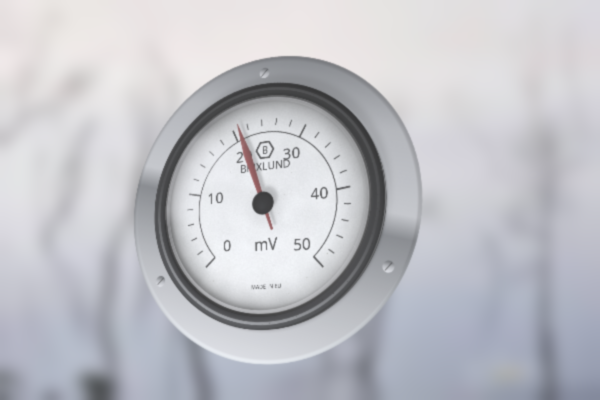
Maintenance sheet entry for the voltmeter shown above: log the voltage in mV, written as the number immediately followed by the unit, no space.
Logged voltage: 21mV
